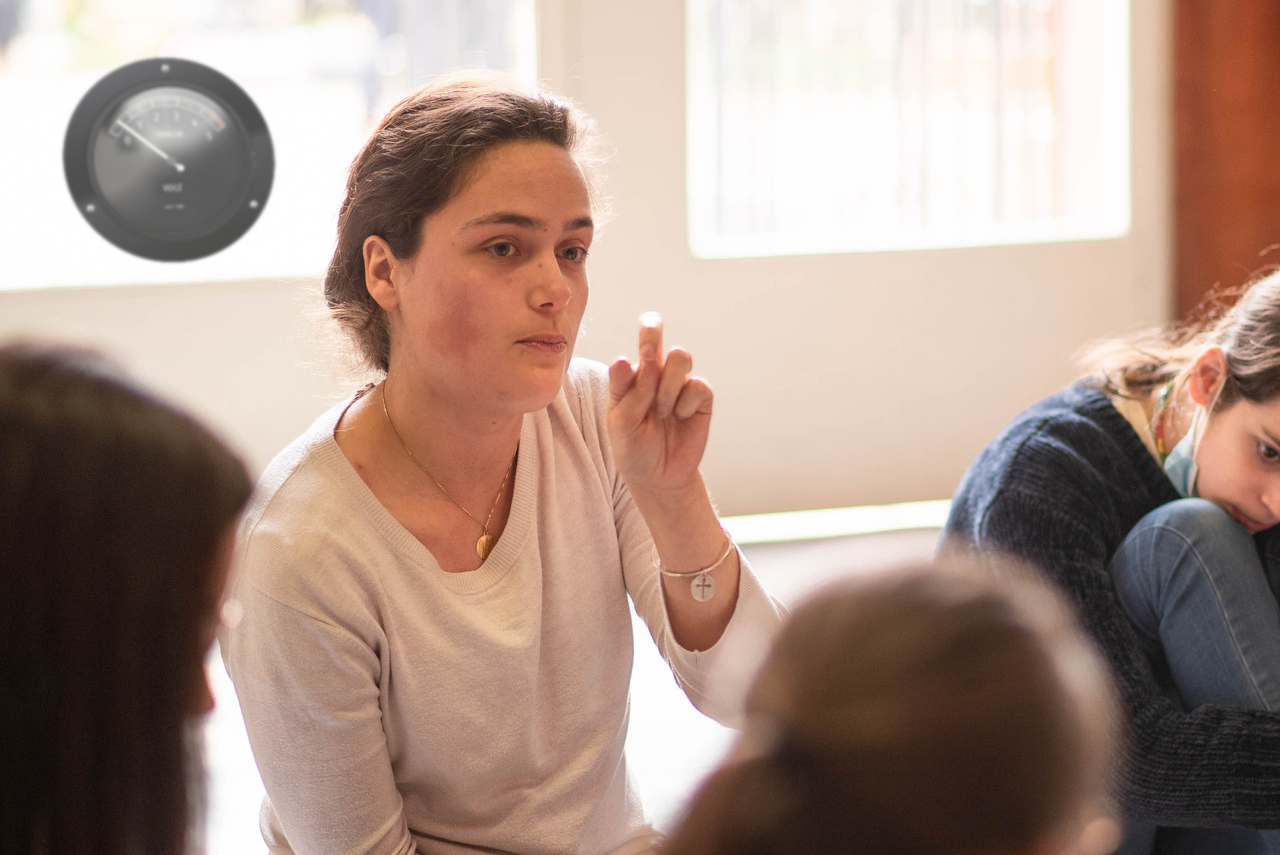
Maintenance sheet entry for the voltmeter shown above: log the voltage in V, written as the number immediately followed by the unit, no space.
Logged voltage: 0.5V
